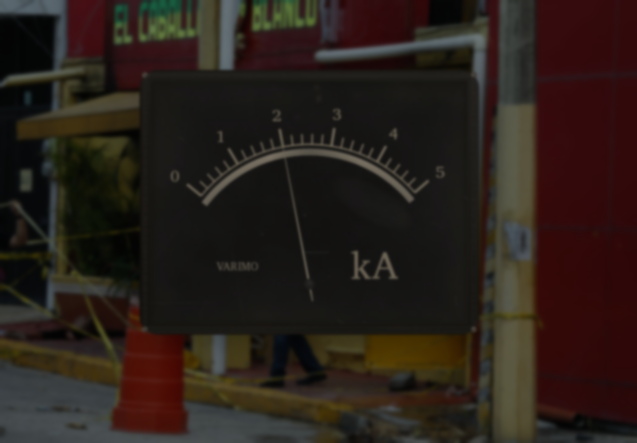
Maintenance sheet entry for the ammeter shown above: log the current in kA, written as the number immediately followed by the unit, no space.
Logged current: 2kA
